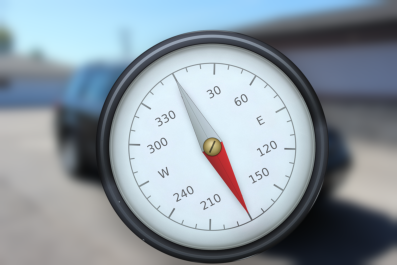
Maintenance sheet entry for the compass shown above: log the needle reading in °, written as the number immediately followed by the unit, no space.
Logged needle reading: 180°
